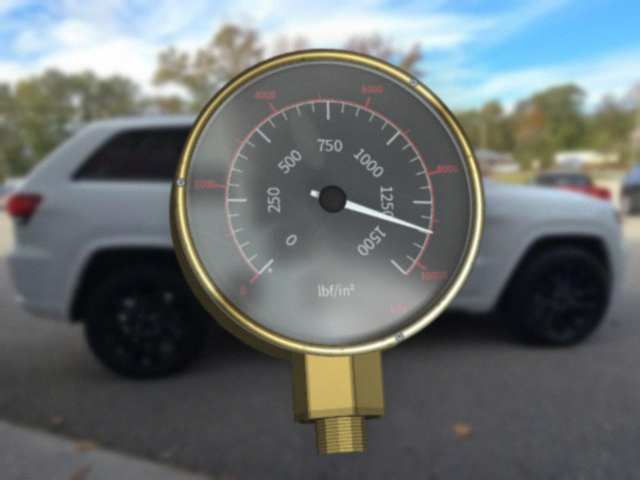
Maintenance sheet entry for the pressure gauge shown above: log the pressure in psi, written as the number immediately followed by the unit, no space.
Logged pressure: 1350psi
